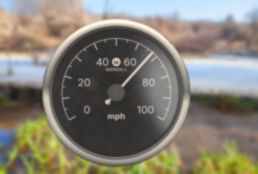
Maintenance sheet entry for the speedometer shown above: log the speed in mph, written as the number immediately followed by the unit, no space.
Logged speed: 67.5mph
